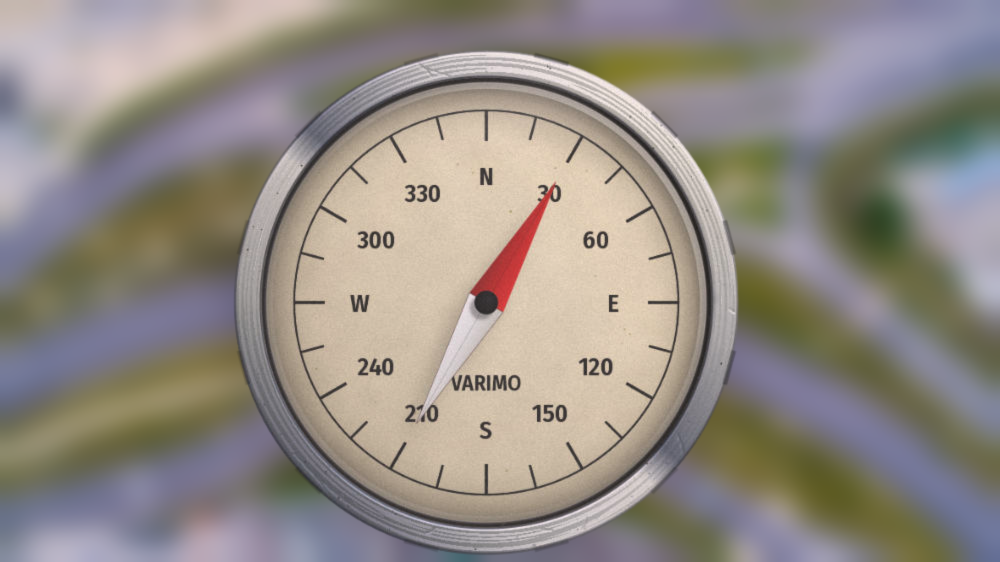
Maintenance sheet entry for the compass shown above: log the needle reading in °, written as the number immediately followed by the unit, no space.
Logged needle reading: 30°
